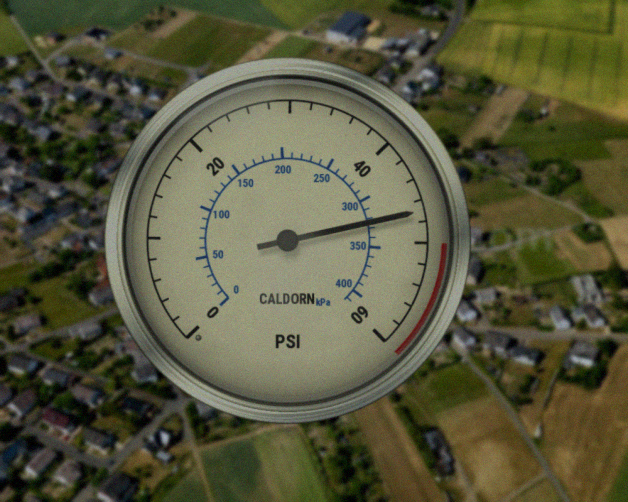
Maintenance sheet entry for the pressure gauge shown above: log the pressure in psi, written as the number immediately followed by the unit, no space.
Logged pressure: 47psi
